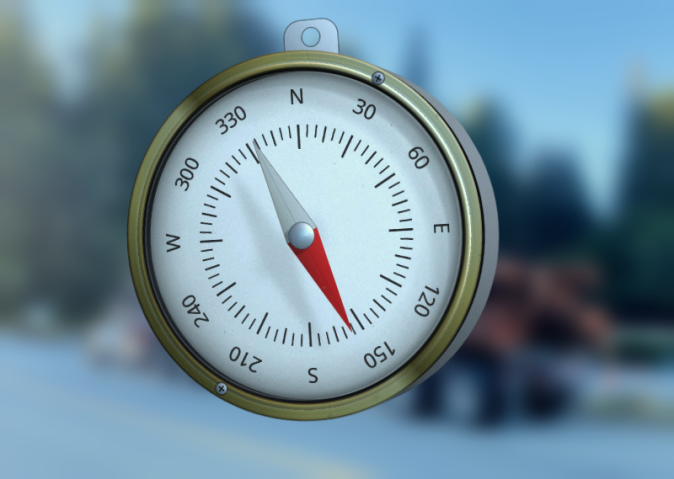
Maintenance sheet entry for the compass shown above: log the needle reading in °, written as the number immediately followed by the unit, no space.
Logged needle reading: 155°
